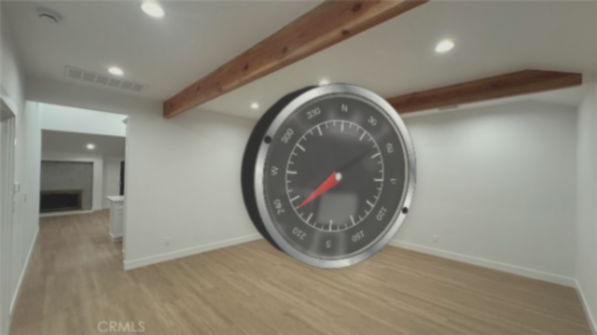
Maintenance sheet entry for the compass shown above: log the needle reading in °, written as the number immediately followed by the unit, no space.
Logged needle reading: 230°
